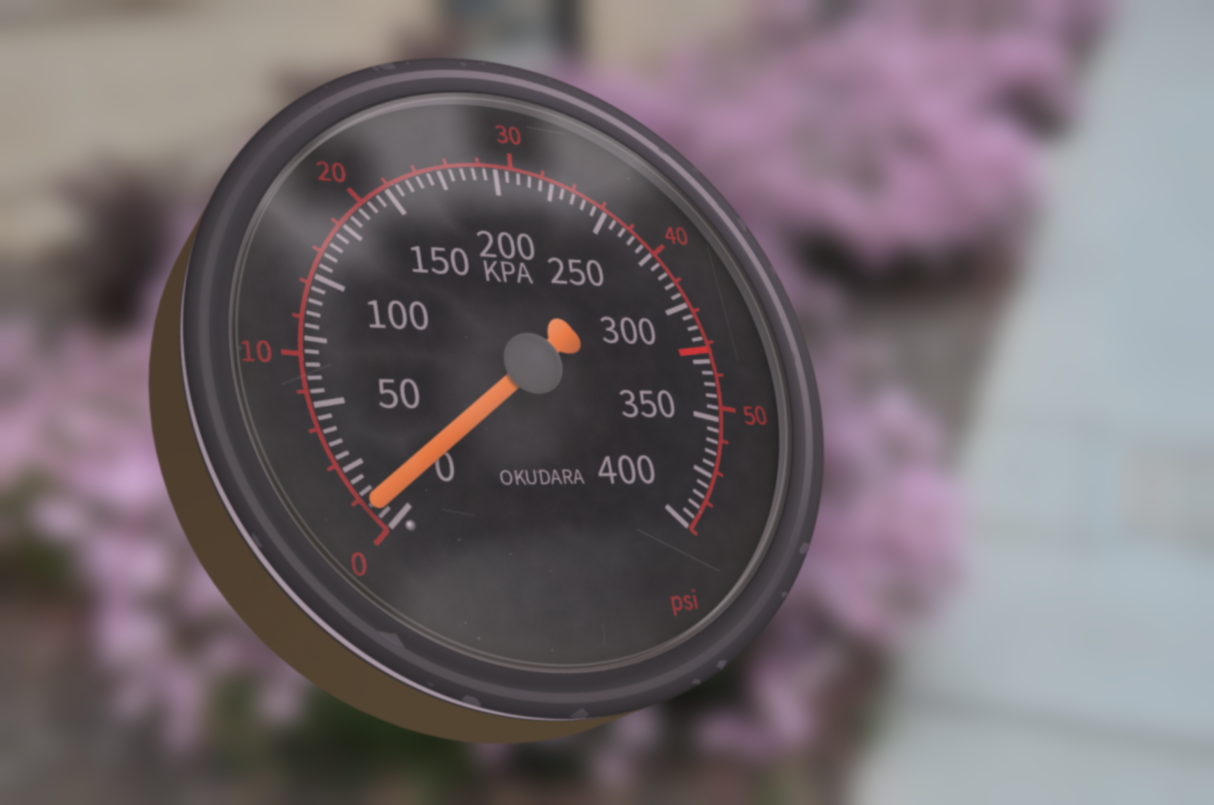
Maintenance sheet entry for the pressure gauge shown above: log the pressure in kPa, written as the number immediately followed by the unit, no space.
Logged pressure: 10kPa
